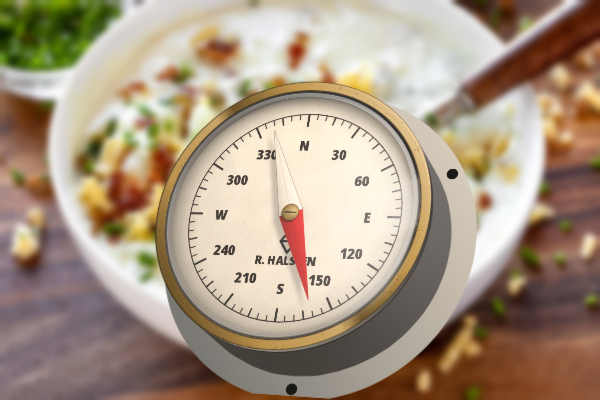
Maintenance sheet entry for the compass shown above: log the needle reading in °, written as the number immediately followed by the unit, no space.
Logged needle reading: 160°
